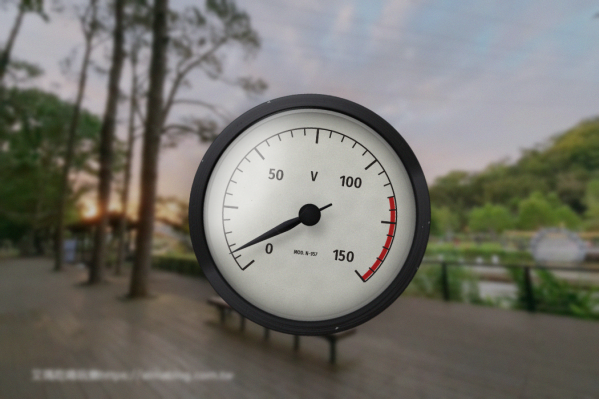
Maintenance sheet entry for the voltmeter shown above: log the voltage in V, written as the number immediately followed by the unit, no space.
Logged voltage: 7.5V
